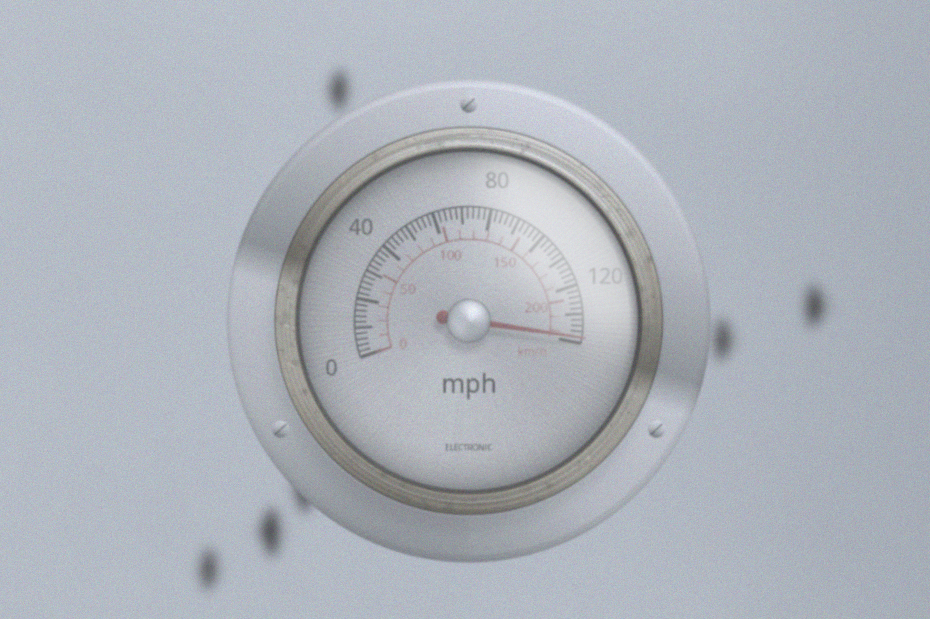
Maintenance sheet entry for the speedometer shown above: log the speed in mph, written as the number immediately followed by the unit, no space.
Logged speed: 138mph
